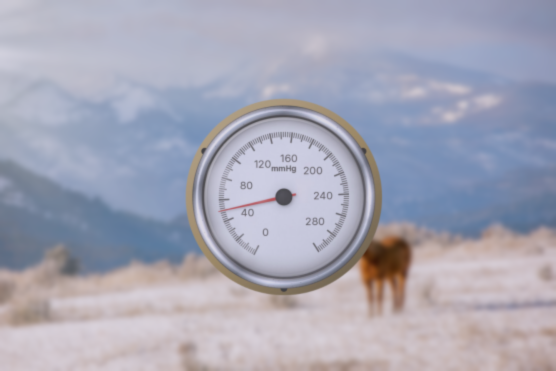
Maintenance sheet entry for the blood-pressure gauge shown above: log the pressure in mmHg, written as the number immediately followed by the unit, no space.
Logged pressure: 50mmHg
